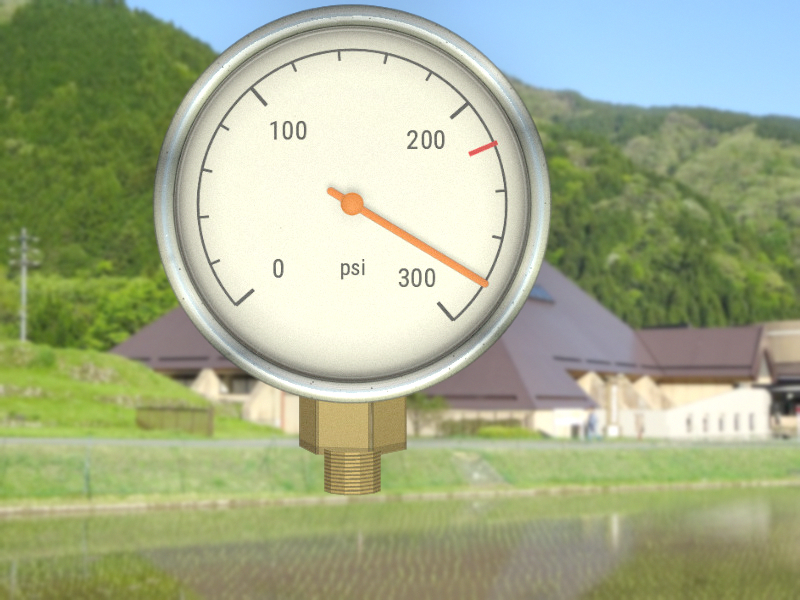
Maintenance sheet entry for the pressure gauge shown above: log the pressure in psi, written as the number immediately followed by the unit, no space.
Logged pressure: 280psi
